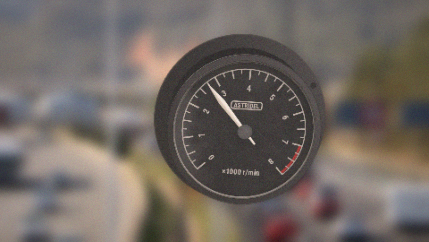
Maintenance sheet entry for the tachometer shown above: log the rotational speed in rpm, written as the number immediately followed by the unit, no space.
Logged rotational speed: 2750rpm
